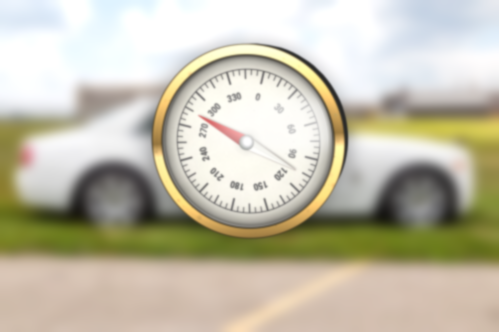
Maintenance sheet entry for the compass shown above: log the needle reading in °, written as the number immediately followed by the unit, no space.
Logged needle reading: 285°
